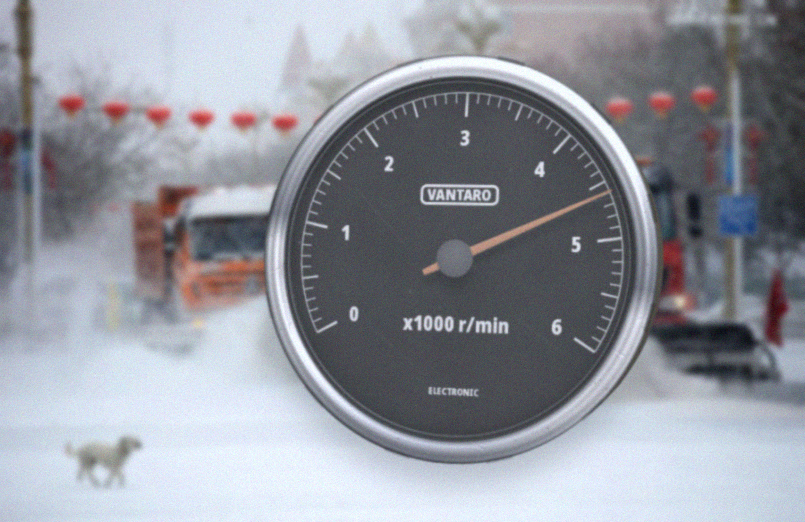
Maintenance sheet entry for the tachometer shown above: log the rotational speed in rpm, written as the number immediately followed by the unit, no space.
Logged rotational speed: 4600rpm
